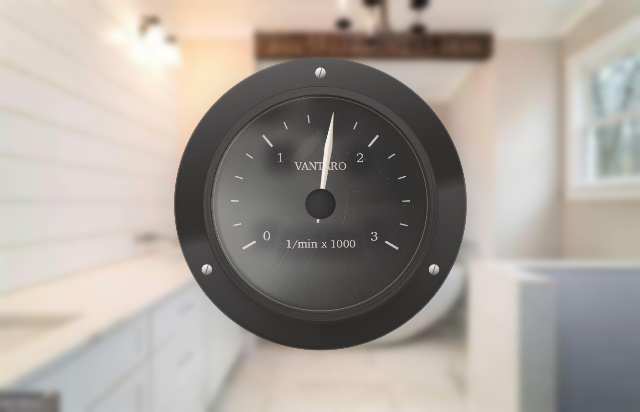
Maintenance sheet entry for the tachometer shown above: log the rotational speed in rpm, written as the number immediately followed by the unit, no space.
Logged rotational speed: 1600rpm
